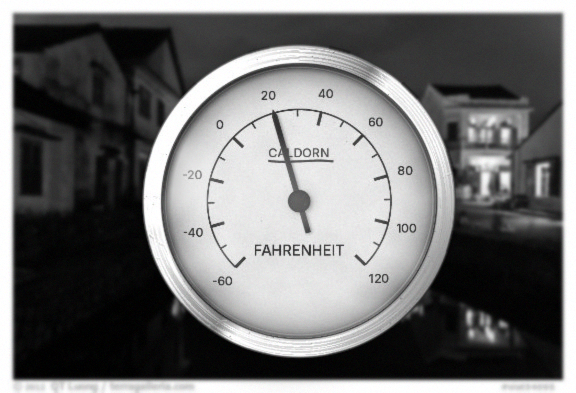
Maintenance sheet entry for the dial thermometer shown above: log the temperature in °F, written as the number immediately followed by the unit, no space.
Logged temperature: 20°F
